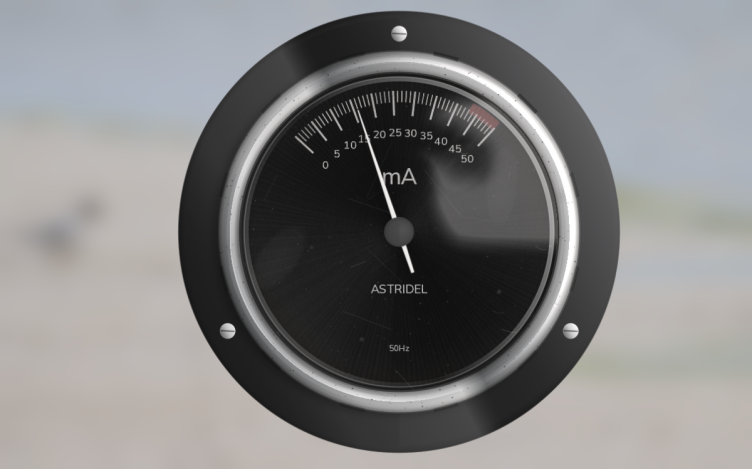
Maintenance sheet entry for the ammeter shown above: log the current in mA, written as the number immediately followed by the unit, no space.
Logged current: 16mA
